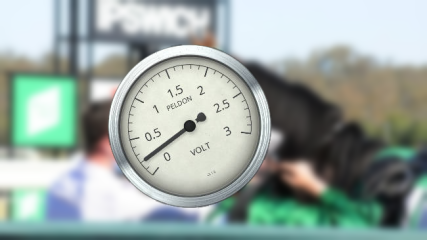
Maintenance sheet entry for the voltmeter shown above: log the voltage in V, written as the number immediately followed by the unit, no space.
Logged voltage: 0.2V
